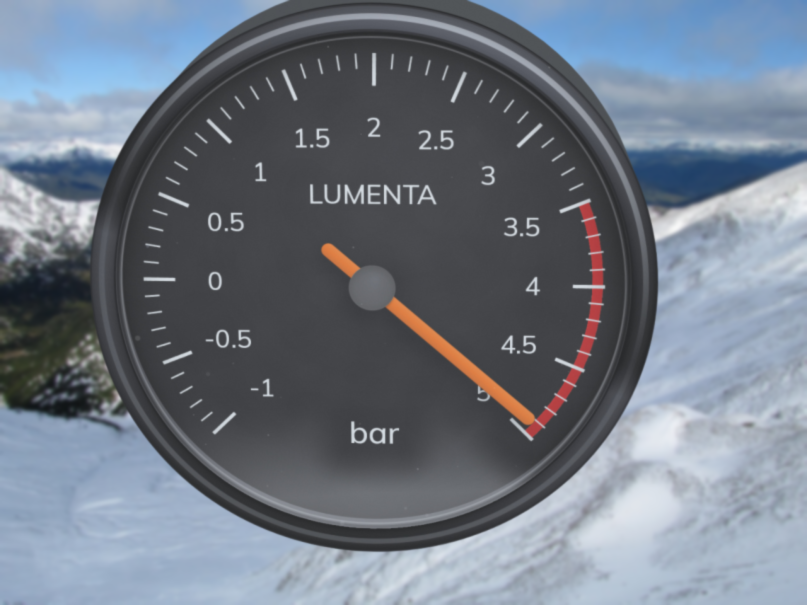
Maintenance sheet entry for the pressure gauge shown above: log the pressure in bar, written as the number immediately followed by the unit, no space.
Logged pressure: 4.9bar
